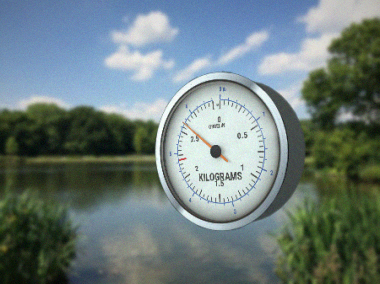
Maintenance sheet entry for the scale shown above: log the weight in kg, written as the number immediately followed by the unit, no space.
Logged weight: 2.6kg
